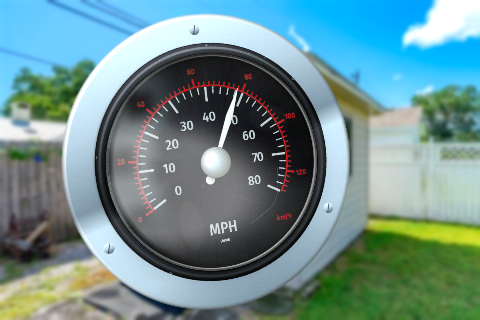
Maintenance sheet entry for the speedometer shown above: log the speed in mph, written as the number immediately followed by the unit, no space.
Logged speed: 48mph
